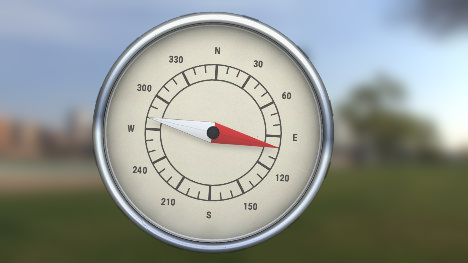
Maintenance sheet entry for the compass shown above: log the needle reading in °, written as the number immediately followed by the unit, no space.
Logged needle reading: 100°
